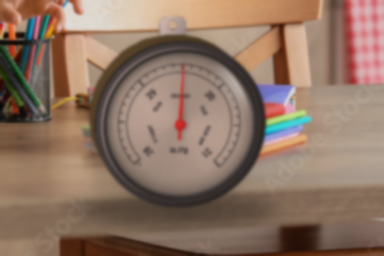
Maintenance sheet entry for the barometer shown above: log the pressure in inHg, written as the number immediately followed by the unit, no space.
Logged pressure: 29.5inHg
